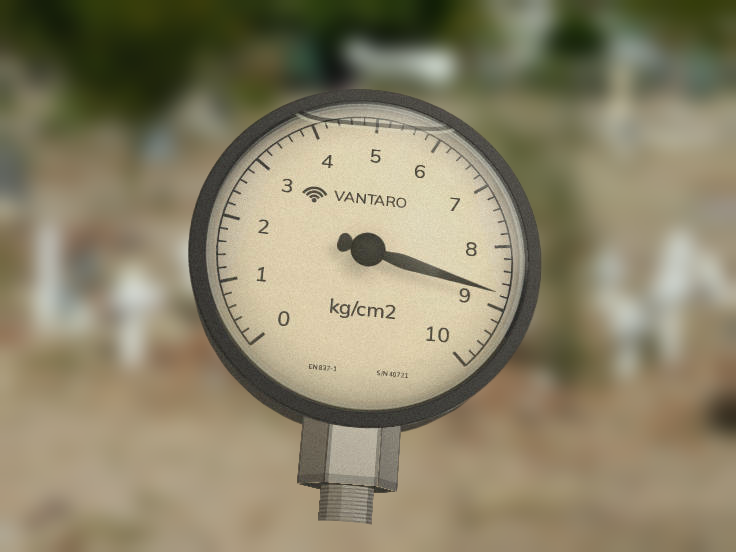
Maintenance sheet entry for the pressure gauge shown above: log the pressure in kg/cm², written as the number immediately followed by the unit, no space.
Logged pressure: 8.8kg/cm²
